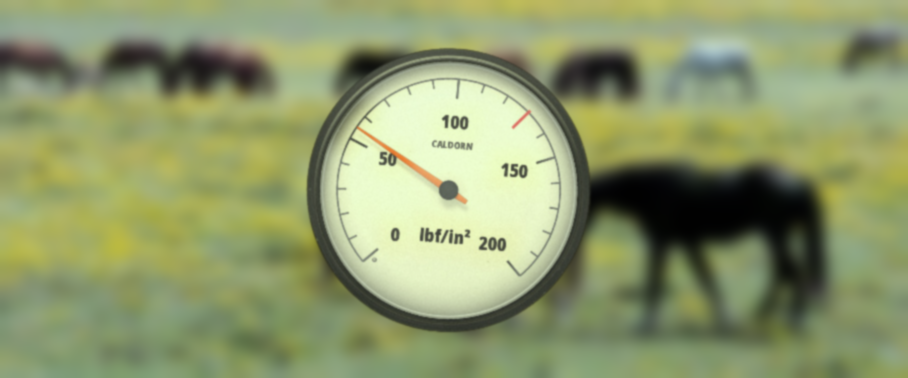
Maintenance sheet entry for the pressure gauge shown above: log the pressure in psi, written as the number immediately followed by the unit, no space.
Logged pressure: 55psi
